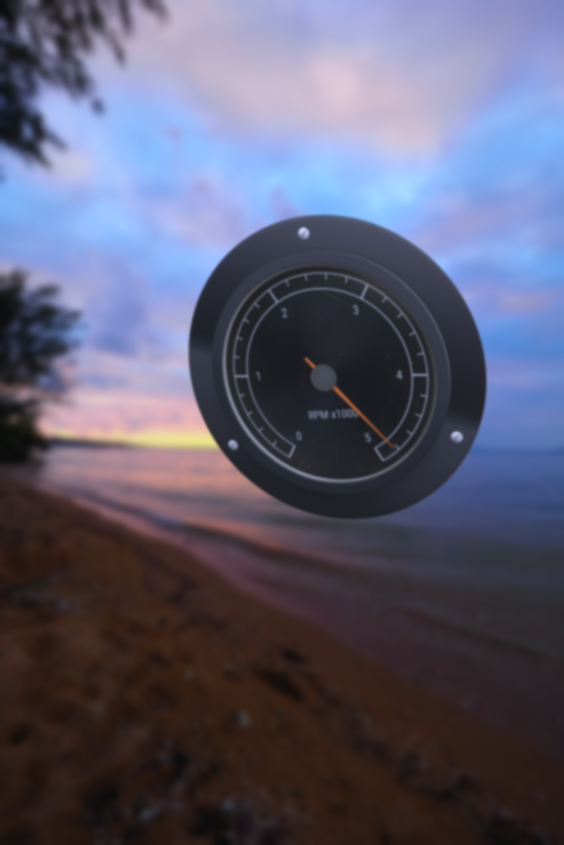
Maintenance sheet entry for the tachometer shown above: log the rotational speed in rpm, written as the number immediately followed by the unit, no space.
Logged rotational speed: 4800rpm
